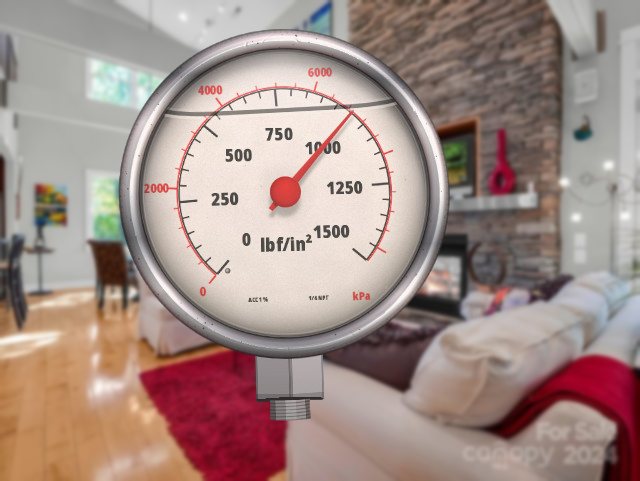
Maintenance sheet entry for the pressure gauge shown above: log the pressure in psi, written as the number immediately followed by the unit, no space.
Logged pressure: 1000psi
